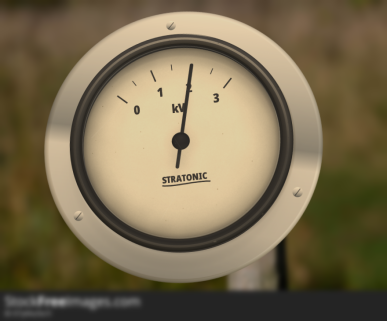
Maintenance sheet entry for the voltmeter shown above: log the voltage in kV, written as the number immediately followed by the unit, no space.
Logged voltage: 2kV
